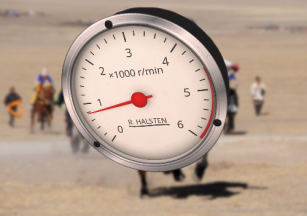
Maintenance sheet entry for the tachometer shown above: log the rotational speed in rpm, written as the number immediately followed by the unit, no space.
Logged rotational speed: 800rpm
